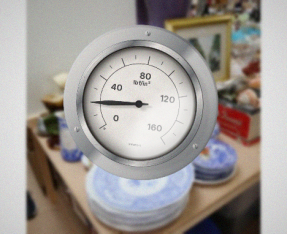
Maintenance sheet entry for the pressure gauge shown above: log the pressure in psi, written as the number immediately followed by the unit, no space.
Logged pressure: 20psi
